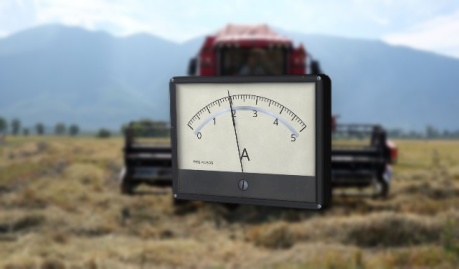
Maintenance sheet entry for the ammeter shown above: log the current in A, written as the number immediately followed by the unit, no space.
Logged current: 2A
